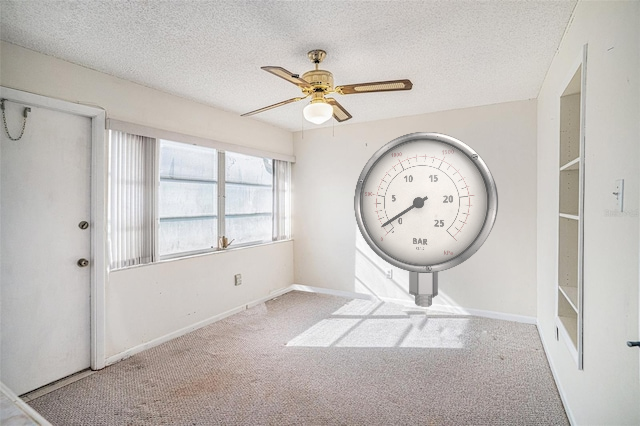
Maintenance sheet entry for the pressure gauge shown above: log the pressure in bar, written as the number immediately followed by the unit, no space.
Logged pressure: 1bar
